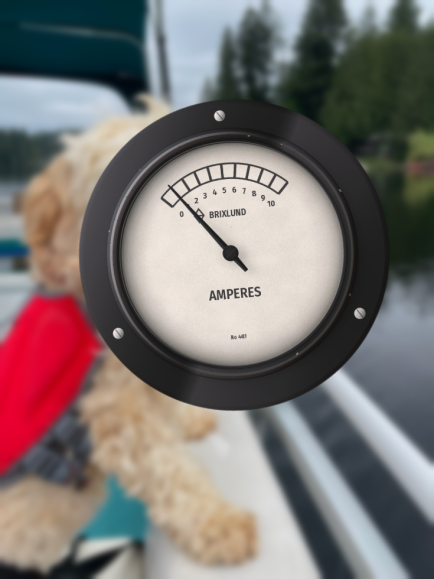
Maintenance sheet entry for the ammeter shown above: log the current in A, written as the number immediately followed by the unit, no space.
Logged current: 1A
